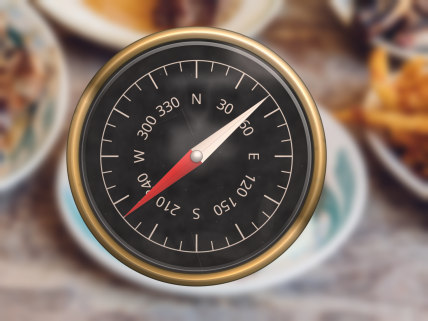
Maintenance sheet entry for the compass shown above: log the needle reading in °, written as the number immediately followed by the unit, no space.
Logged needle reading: 230°
